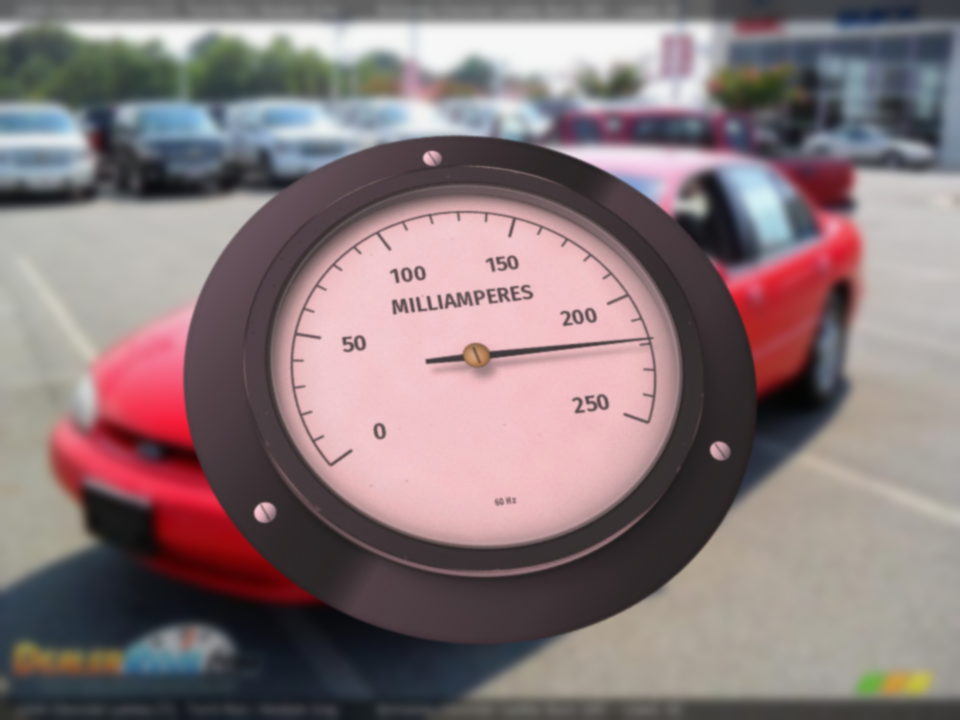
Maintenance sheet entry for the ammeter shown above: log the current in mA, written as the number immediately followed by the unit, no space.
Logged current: 220mA
